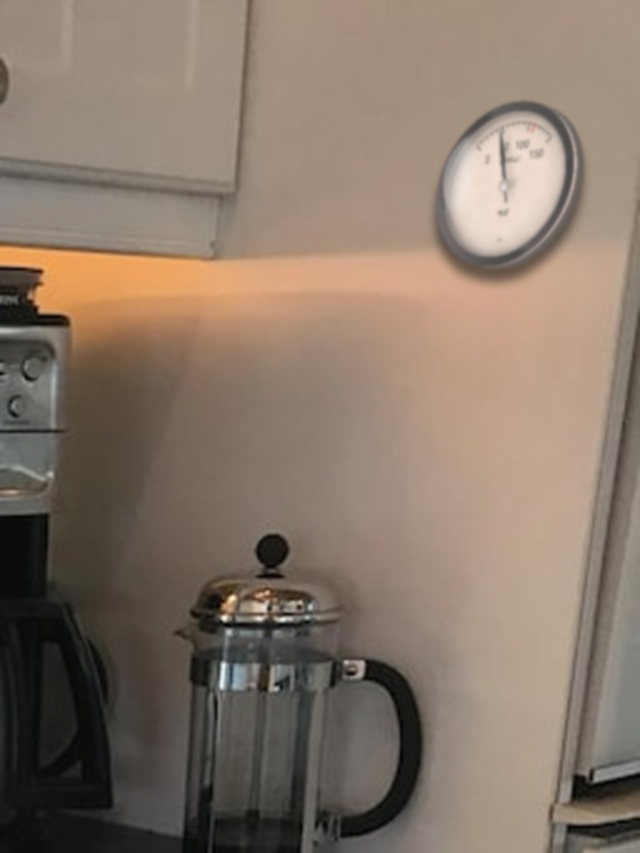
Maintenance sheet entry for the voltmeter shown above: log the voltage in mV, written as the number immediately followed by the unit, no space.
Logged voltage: 50mV
